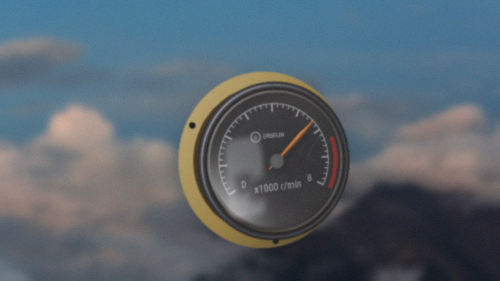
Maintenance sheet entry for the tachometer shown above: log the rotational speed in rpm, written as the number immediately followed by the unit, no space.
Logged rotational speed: 5600rpm
